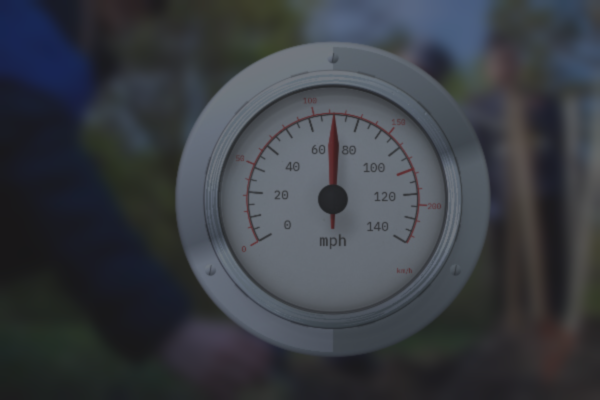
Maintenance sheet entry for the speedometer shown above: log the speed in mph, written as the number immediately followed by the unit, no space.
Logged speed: 70mph
